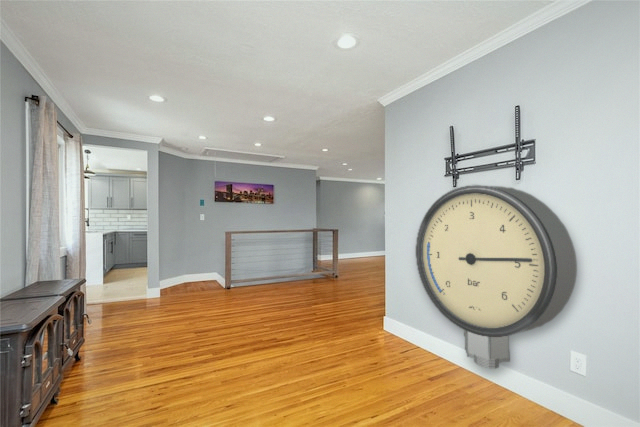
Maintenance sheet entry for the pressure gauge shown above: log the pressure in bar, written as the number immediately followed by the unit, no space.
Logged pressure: 4.9bar
